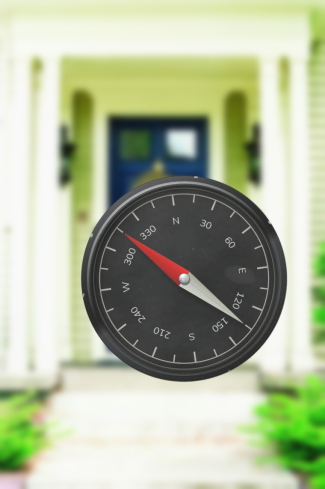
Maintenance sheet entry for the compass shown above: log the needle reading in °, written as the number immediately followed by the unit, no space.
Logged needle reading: 315°
